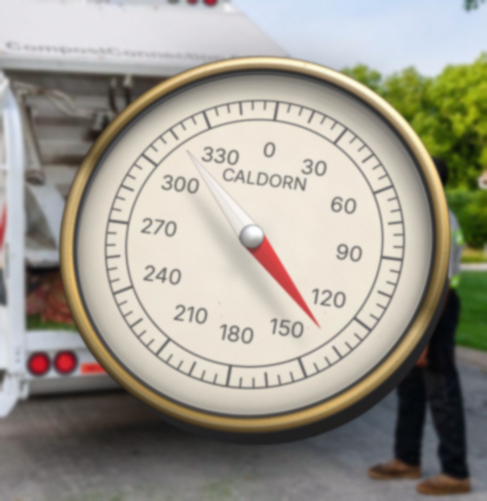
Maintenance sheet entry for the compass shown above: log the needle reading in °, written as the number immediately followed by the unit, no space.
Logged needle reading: 135°
